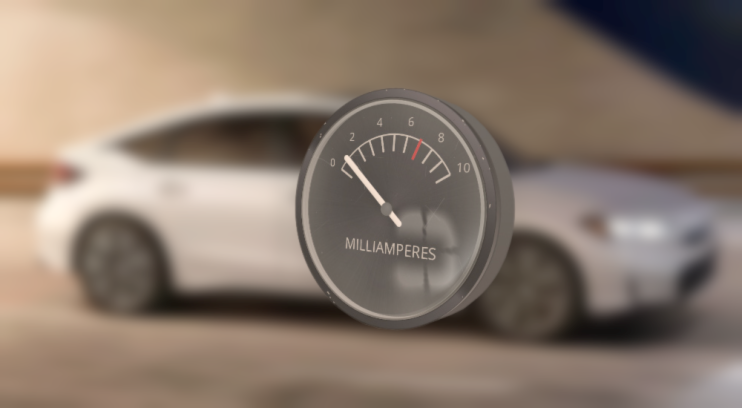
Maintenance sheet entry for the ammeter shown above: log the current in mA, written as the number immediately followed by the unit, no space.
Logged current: 1mA
